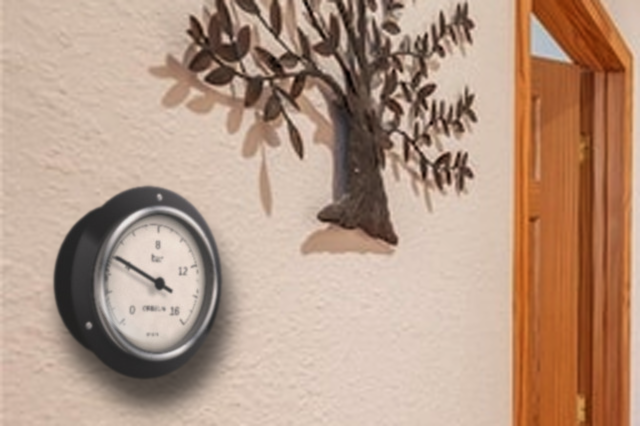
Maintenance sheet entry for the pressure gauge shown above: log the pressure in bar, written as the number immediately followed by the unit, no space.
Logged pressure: 4bar
